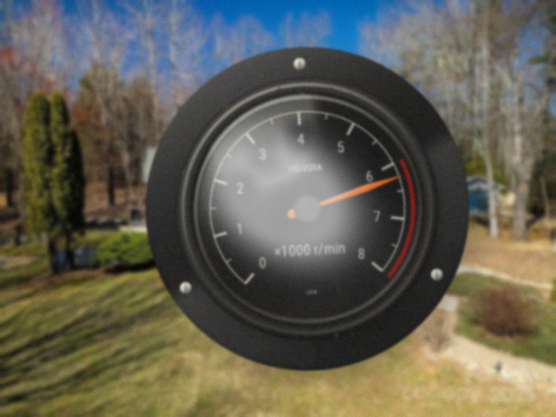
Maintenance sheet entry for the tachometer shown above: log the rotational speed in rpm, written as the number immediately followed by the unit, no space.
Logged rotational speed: 6250rpm
